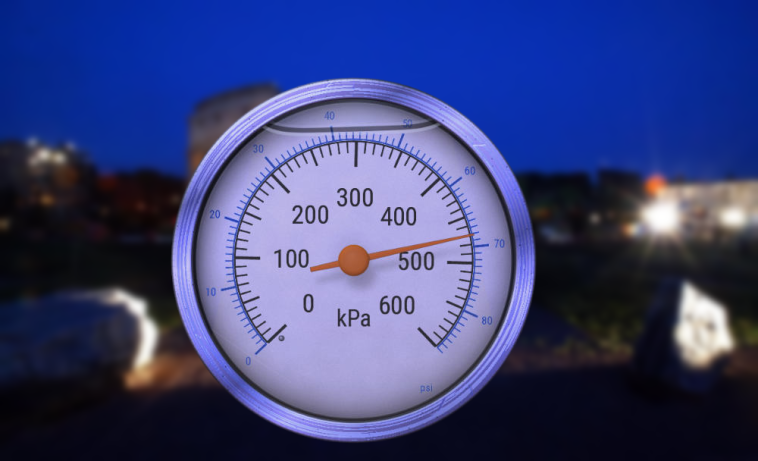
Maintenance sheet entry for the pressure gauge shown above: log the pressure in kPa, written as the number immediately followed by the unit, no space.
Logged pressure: 470kPa
